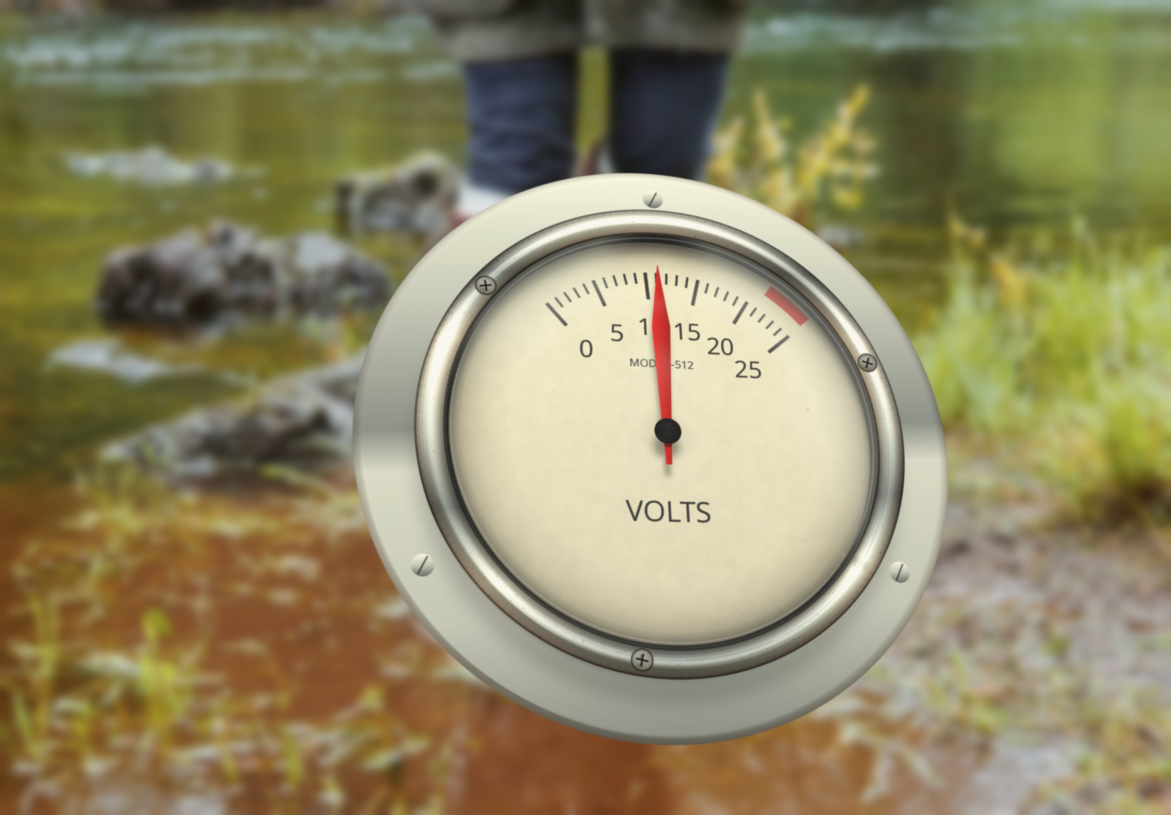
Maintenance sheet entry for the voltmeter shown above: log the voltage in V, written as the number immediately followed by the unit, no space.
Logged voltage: 11V
